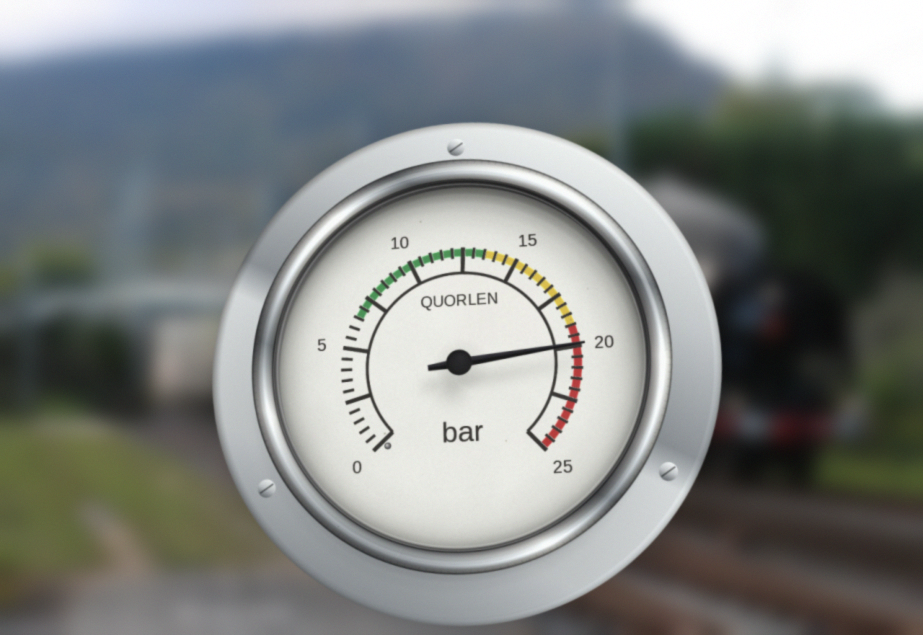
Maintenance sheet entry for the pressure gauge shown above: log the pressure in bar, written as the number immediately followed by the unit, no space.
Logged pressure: 20bar
